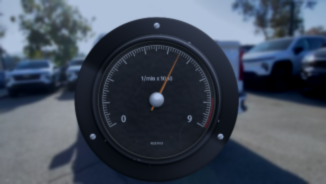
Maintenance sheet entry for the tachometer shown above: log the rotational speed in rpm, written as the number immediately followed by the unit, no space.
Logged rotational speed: 5500rpm
